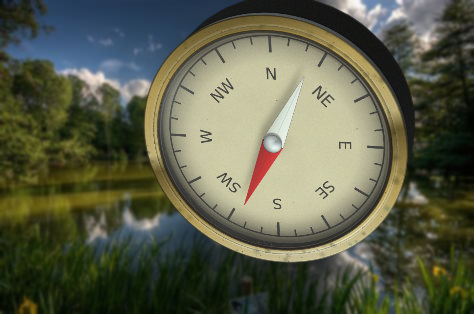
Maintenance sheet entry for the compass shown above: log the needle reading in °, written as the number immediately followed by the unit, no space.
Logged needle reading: 205°
